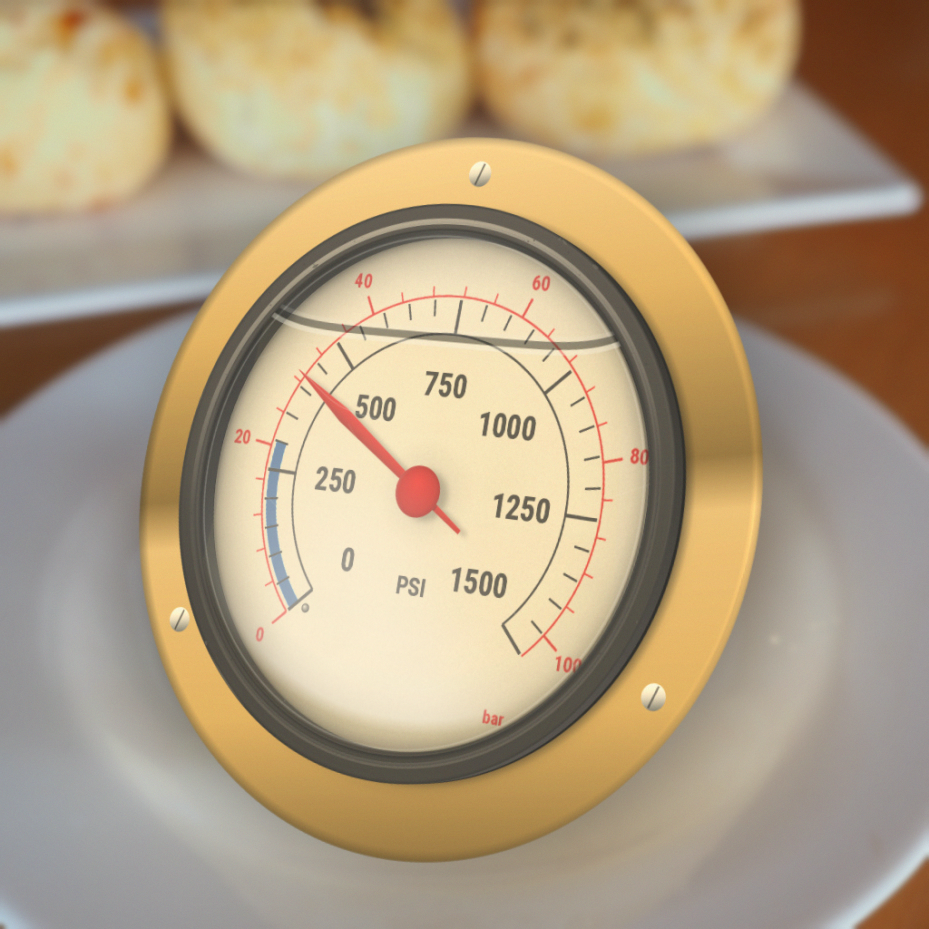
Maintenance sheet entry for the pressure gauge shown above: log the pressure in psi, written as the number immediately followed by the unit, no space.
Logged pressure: 425psi
